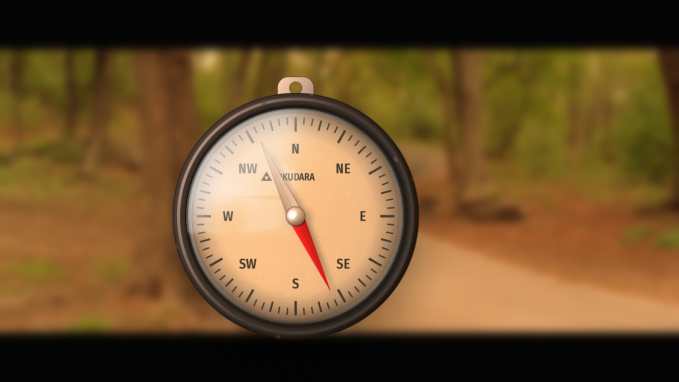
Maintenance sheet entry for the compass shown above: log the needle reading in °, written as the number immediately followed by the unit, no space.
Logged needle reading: 155°
